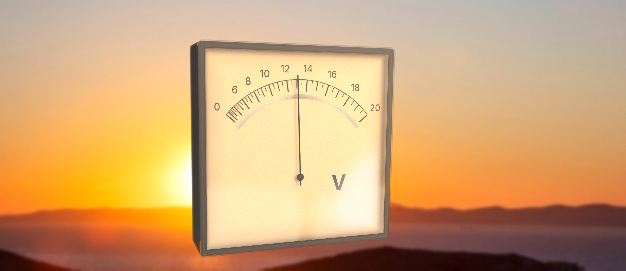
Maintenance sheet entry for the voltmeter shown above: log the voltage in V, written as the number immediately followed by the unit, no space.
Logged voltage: 13V
